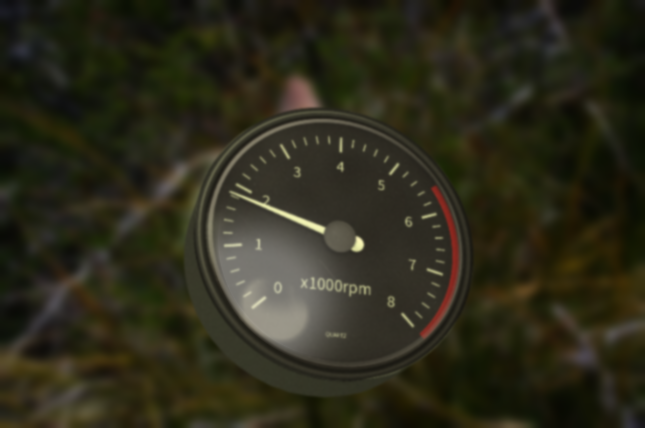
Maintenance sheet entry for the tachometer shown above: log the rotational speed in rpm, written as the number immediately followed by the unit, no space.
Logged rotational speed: 1800rpm
